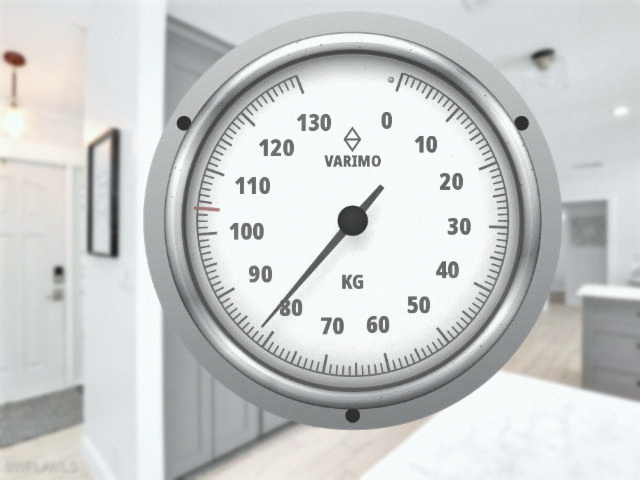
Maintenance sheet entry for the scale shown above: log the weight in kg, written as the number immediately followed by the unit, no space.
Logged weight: 82kg
